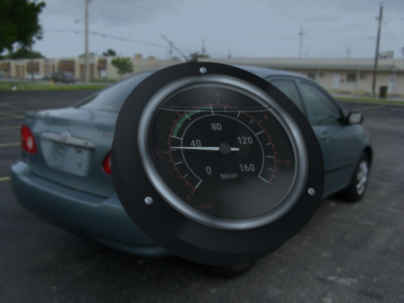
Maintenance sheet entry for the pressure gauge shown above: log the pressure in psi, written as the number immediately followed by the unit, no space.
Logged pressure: 30psi
